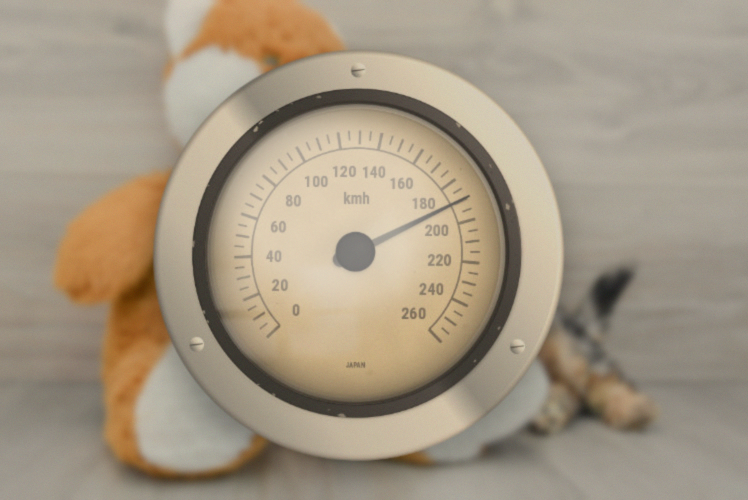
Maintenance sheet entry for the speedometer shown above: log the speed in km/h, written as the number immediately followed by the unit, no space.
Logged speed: 190km/h
